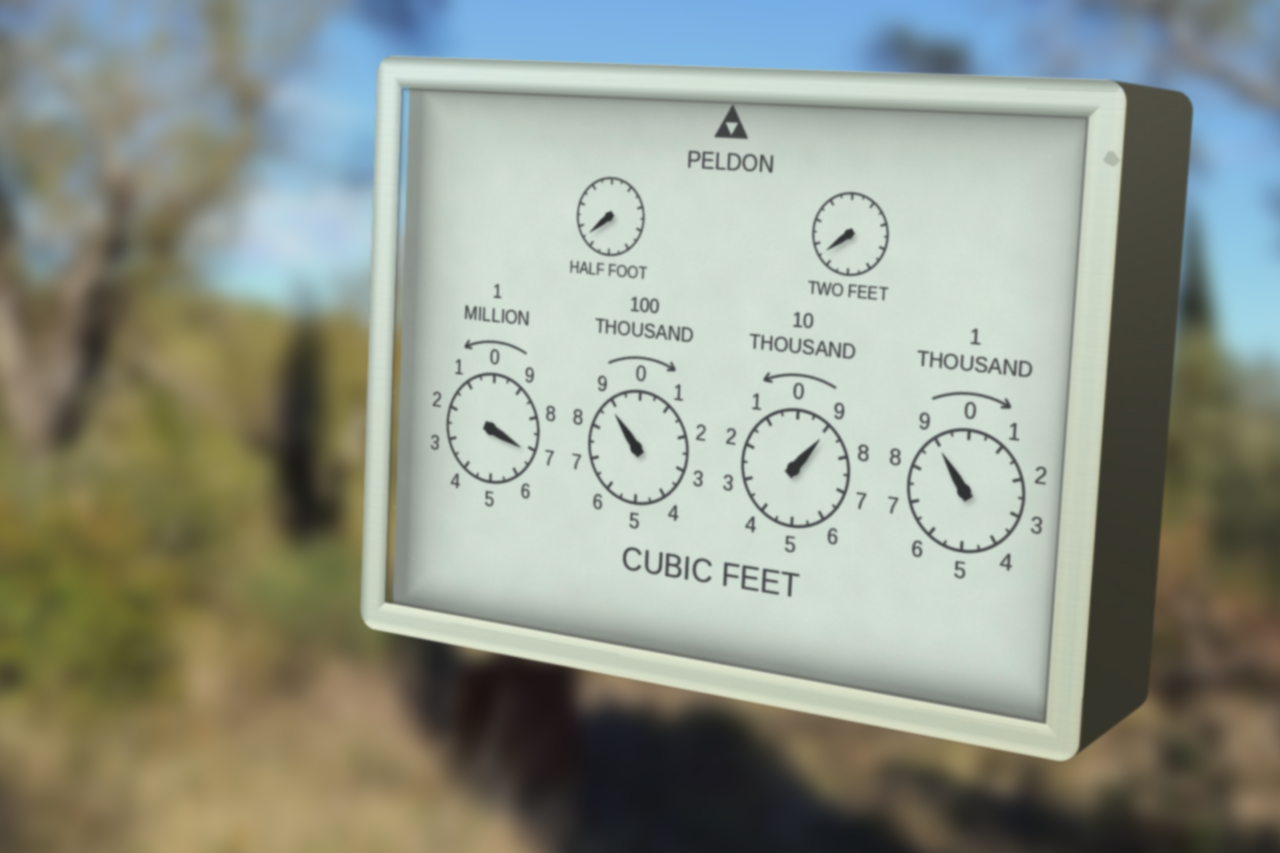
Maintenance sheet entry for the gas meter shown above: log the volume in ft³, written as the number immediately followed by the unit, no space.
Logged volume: 688900ft³
